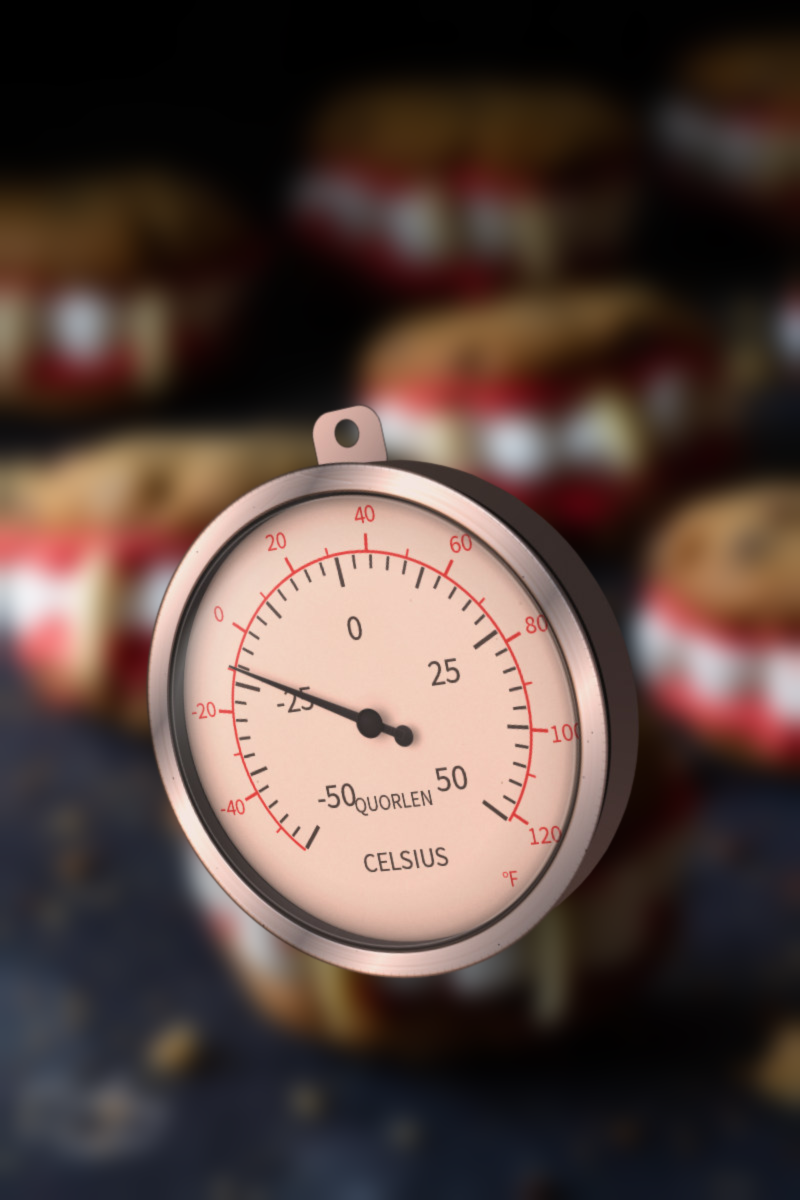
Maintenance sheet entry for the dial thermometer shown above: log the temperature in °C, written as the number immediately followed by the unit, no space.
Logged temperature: -22.5°C
